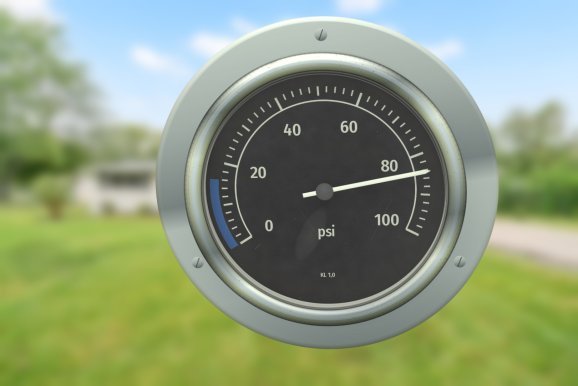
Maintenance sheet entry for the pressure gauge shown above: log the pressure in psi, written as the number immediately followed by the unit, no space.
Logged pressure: 84psi
